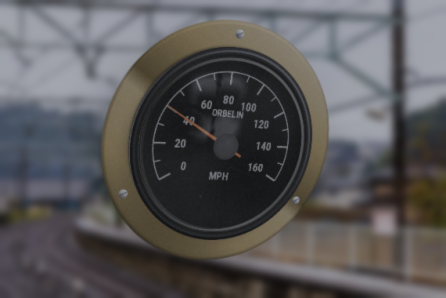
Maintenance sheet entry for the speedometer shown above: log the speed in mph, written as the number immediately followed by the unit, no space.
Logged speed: 40mph
